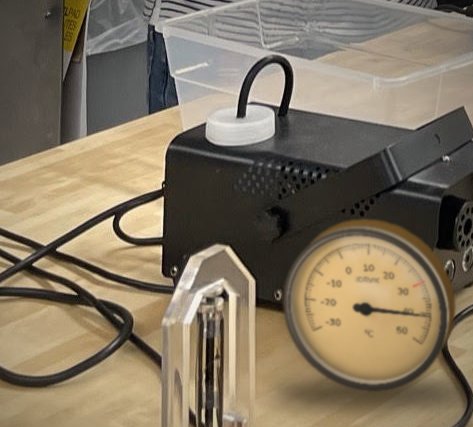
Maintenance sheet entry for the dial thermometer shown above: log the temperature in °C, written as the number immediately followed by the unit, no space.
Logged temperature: 40°C
